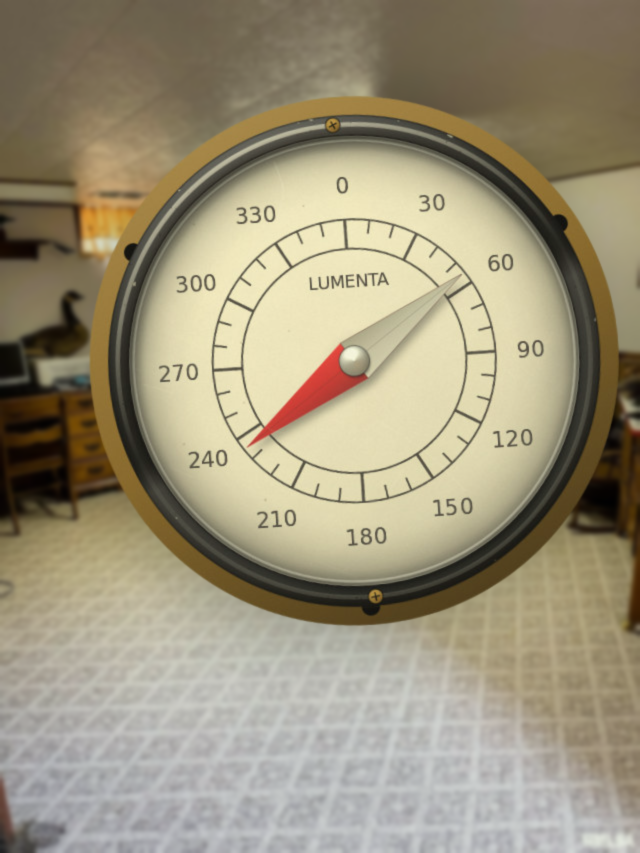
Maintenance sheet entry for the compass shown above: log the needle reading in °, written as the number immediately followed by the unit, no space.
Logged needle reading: 235°
